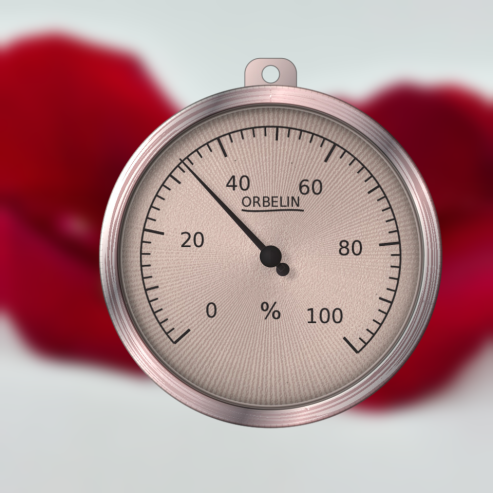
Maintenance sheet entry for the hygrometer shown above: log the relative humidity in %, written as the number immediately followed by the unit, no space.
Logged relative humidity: 33%
